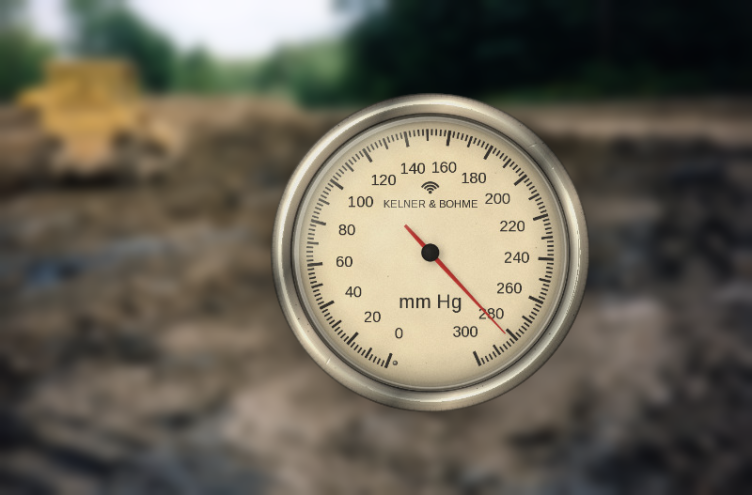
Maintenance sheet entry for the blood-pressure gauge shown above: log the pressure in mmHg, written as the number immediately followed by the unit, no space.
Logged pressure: 282mmHg
